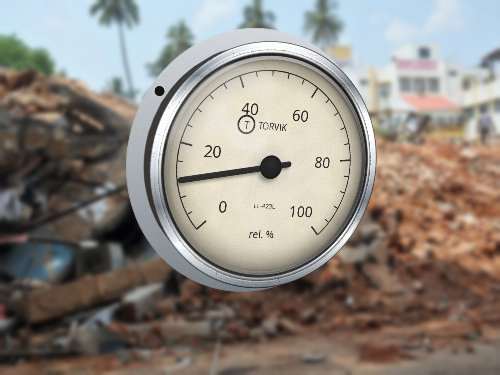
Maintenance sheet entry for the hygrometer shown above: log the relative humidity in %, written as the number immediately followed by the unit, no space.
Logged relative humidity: 12%
